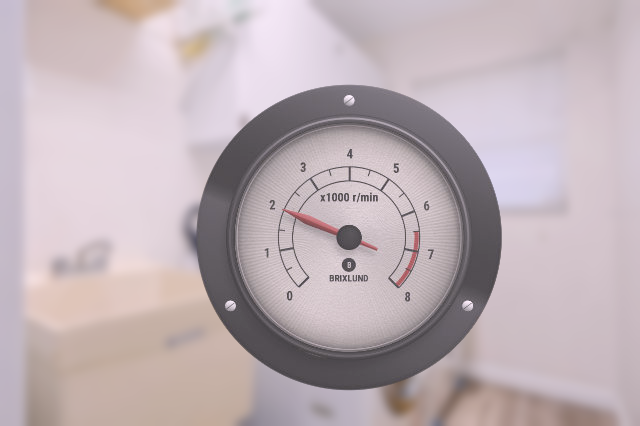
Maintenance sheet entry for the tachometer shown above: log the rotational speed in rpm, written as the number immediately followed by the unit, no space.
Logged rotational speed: 2000rpm
